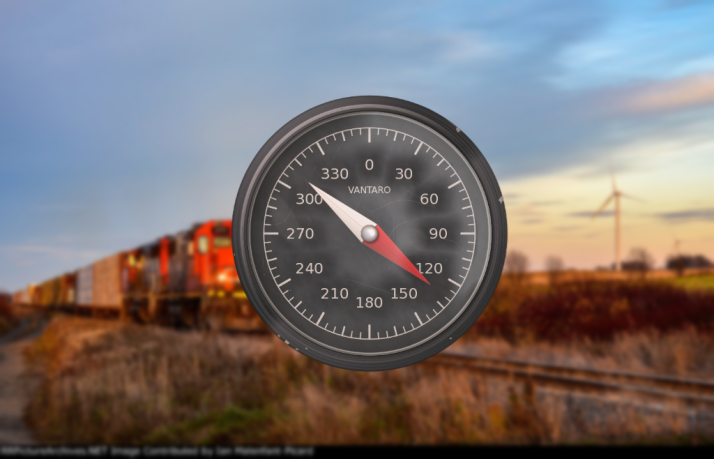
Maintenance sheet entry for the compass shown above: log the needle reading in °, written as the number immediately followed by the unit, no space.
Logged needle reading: 130°
